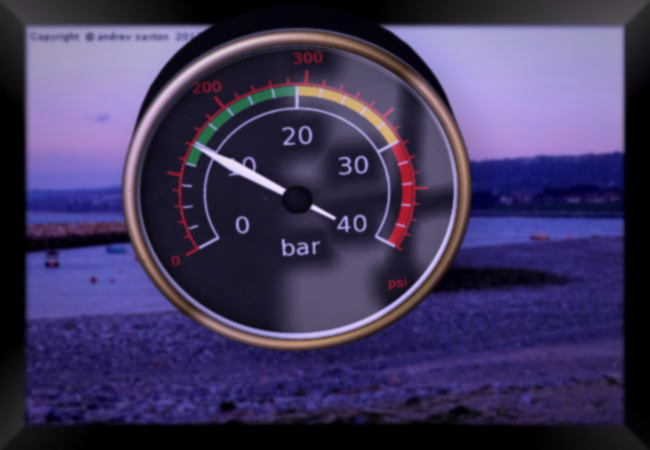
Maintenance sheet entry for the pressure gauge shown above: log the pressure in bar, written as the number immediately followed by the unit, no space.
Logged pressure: 10bar
